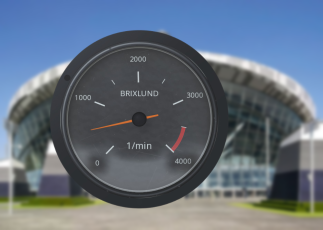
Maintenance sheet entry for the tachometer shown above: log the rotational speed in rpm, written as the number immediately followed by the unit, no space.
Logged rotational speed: 500rpm
